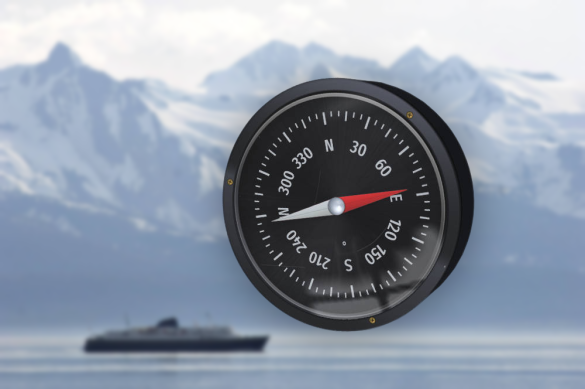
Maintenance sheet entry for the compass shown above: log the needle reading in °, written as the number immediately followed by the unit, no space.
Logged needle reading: 85°
